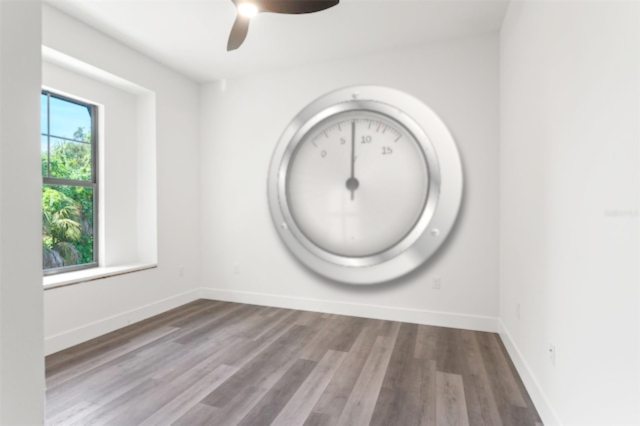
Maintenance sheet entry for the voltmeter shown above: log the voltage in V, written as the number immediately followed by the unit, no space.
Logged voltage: 7.5V
